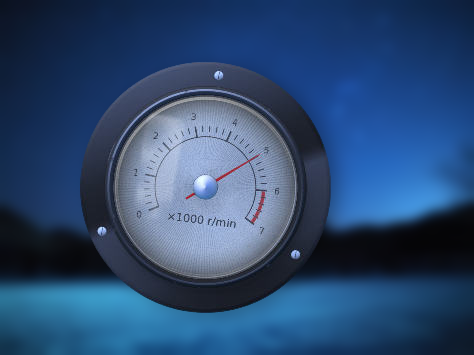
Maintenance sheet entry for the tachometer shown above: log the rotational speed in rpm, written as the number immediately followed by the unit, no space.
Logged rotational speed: 5000rpm
